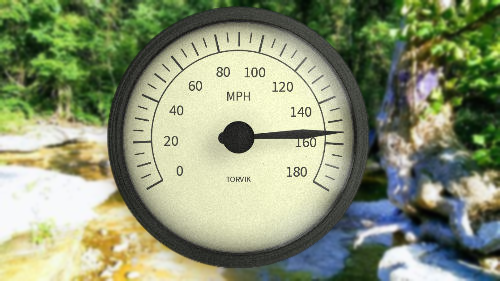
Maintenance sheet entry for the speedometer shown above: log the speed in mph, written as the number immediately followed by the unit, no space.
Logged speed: 155mph
